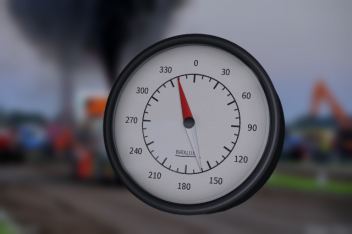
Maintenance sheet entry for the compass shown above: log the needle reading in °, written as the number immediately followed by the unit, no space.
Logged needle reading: 340°
